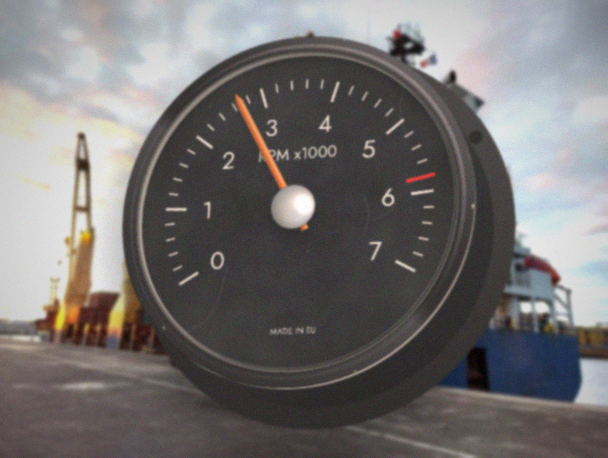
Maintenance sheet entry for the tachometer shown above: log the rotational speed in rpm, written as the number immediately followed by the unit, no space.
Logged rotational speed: 2700rpm
